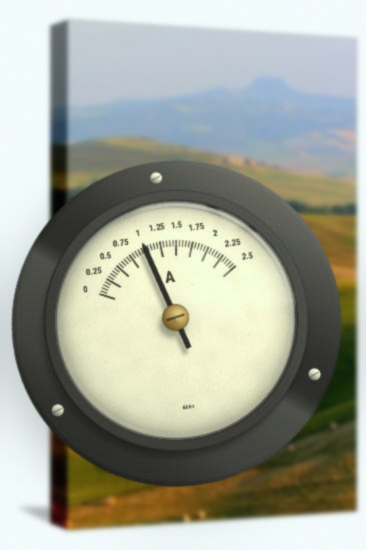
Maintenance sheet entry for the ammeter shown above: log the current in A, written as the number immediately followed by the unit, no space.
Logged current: 1A
